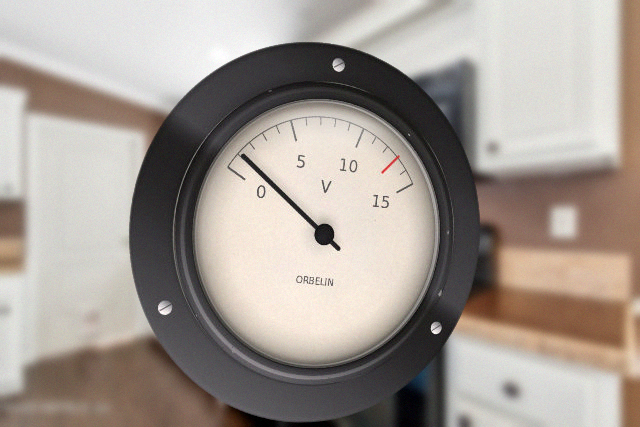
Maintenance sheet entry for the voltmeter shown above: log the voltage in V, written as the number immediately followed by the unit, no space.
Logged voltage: 1V
